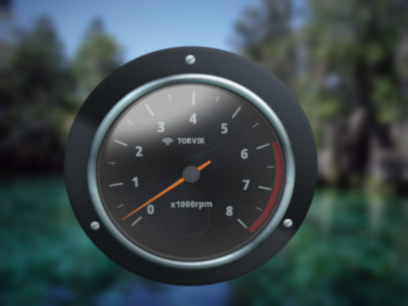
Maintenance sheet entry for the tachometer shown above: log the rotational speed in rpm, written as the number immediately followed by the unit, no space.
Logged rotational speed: 250rpm
